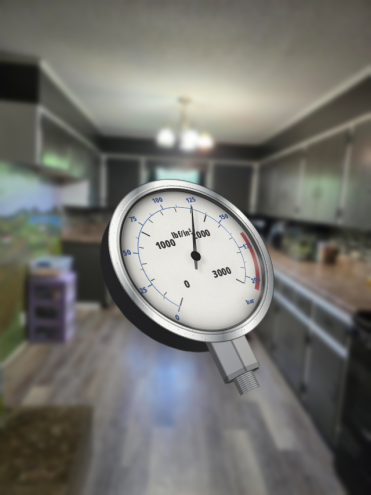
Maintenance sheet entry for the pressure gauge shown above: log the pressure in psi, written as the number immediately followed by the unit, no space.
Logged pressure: 1800psi
